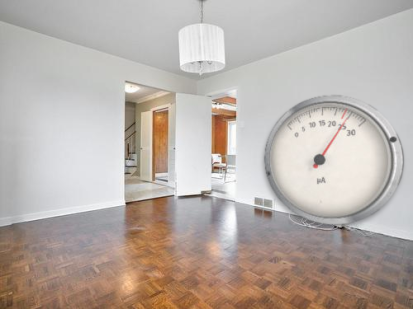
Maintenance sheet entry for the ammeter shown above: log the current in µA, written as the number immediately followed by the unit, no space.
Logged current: 25µA
